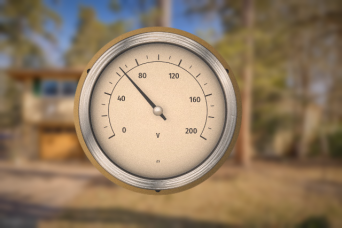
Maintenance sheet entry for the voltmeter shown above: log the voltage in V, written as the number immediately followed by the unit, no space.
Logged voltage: 65V
